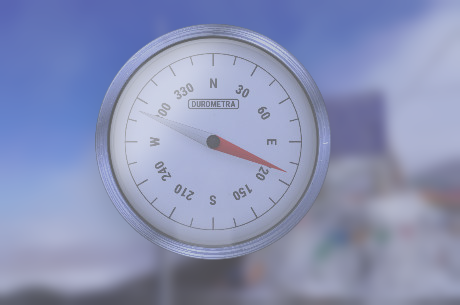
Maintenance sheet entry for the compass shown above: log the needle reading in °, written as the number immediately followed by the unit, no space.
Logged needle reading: 112.5°
